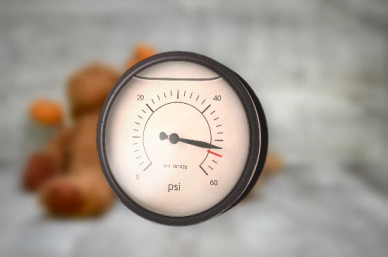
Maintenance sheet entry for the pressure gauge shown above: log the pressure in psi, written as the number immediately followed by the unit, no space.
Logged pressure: 52psi
